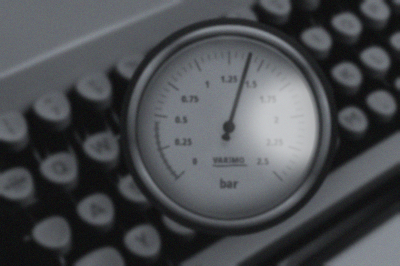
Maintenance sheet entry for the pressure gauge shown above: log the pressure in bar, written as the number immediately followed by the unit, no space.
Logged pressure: 1.4bar
